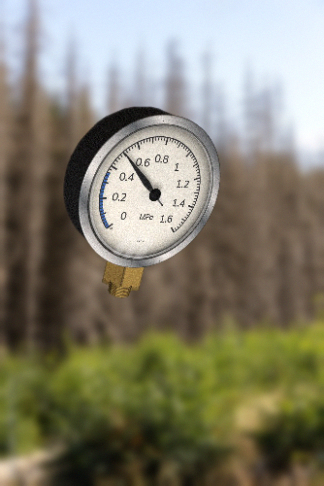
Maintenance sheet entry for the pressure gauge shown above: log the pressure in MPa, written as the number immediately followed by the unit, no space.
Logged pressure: 0.5MPa
